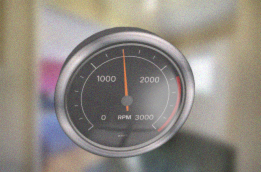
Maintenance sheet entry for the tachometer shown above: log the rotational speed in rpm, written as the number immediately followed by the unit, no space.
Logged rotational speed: 1400rpm
